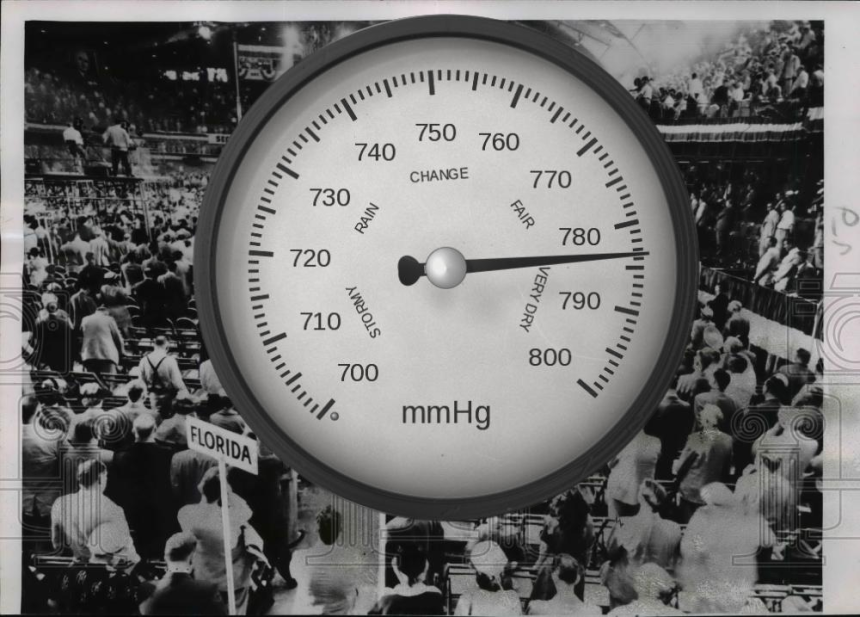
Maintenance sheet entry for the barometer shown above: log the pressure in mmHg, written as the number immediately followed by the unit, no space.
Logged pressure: 783.5mmHg
